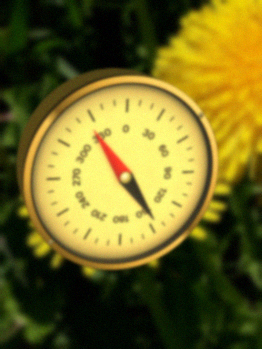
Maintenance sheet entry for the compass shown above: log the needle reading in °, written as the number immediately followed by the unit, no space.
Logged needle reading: 325°
